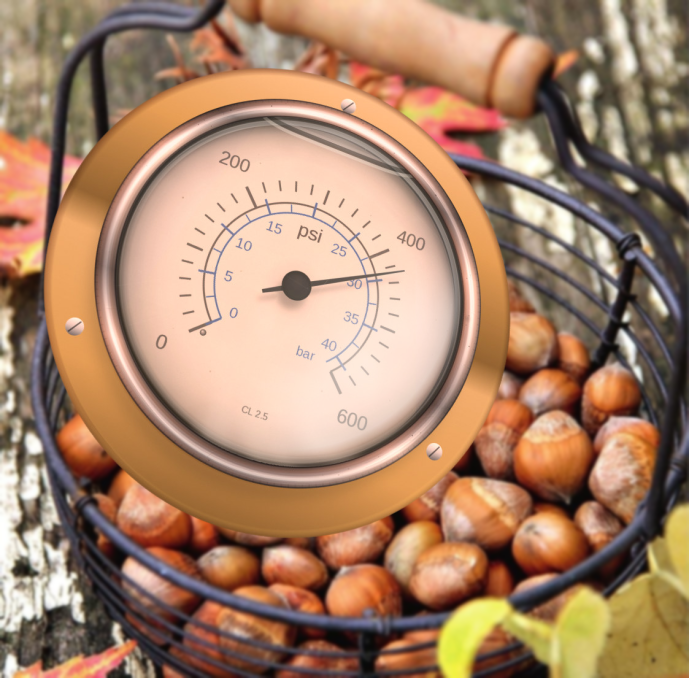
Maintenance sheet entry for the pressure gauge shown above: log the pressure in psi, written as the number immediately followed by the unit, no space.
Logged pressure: 430psi
